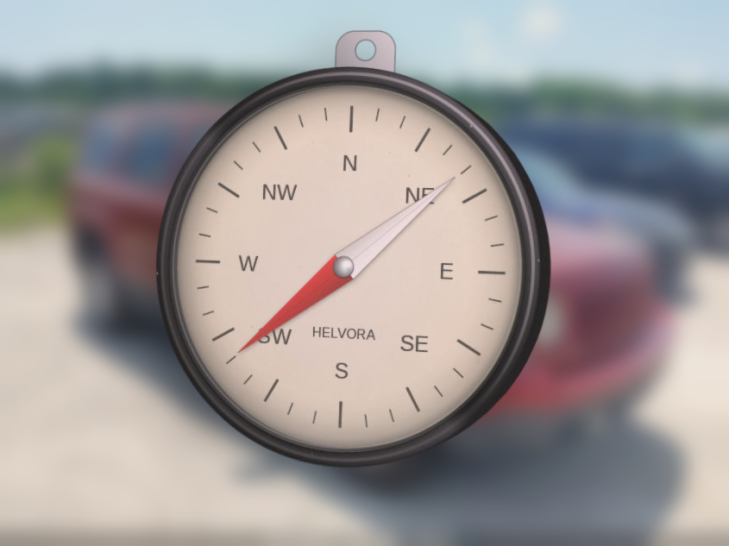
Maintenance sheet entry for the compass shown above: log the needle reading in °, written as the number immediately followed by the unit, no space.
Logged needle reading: 230°
